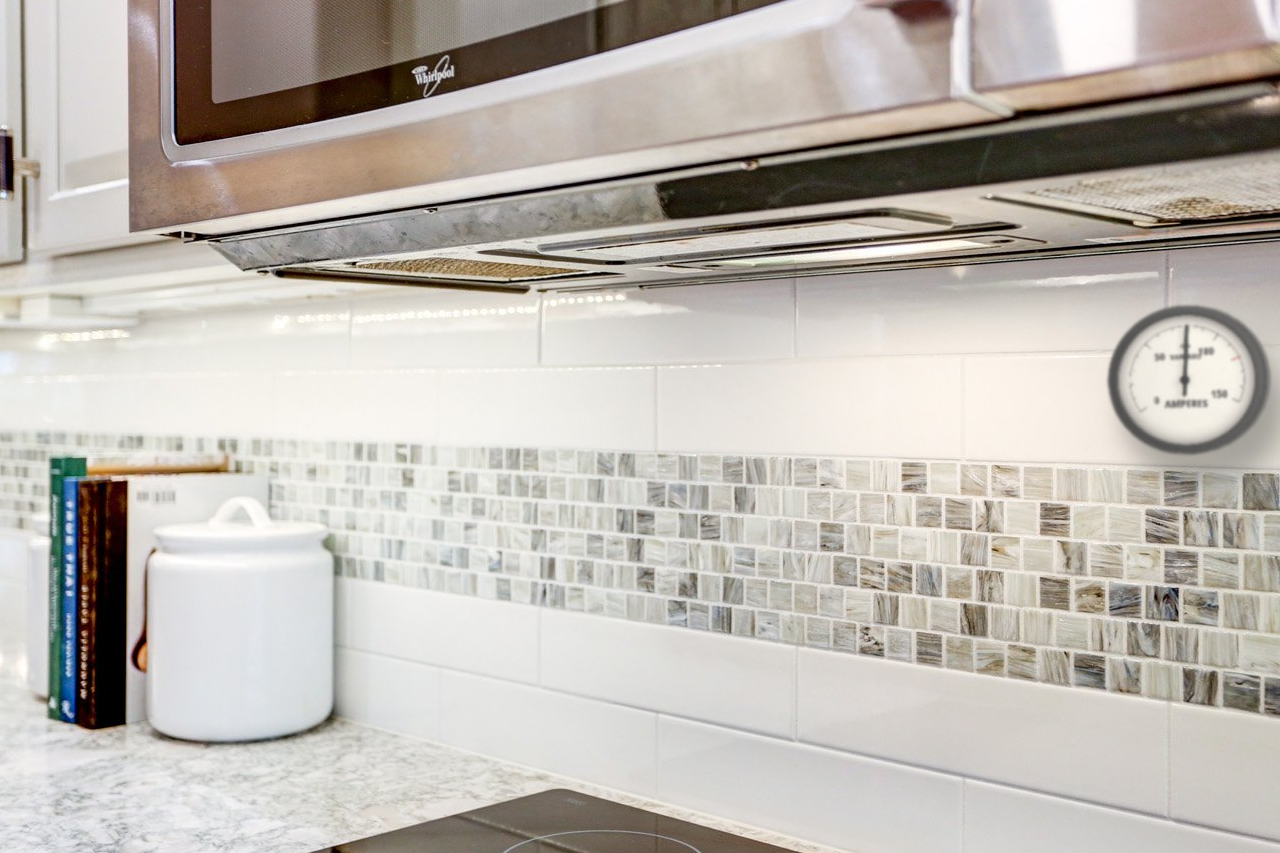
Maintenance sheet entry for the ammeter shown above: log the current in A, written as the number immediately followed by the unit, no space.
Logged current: 80A
